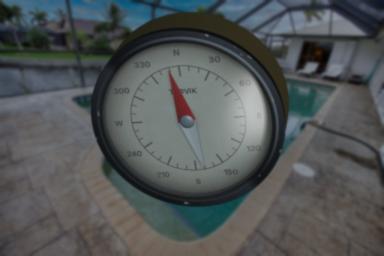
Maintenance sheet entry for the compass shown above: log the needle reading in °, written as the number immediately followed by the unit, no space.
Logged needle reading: 350°
